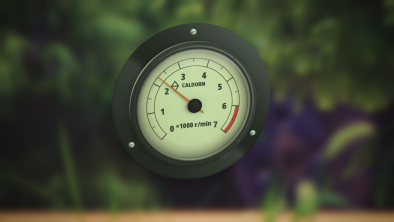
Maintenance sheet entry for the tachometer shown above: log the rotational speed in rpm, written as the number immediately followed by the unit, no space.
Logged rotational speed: 2250rpm
